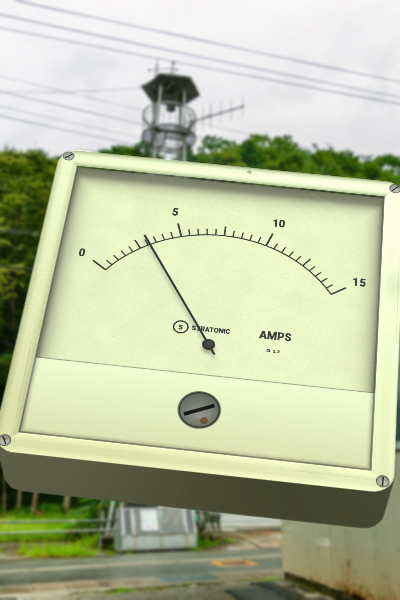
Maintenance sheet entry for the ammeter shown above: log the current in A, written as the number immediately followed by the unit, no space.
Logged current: 3A
